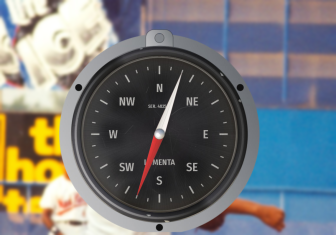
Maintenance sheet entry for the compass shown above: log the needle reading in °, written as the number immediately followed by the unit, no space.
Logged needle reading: 200°
